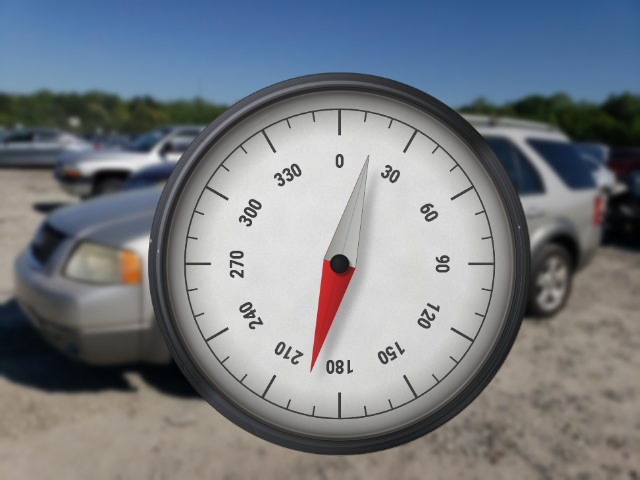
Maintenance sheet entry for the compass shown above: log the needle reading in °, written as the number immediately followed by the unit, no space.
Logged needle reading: 195°
